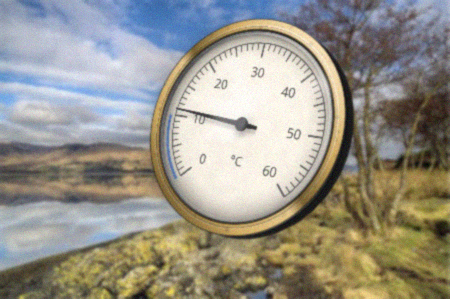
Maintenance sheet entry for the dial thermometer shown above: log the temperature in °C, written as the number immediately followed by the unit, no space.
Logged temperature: 11°C
